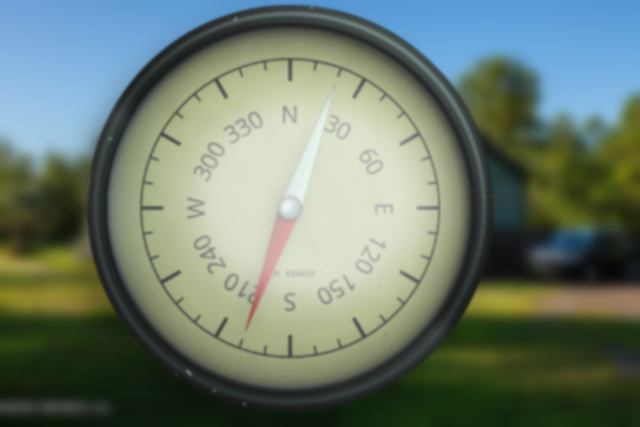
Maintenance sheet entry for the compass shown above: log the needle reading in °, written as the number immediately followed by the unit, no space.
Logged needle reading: 200°
